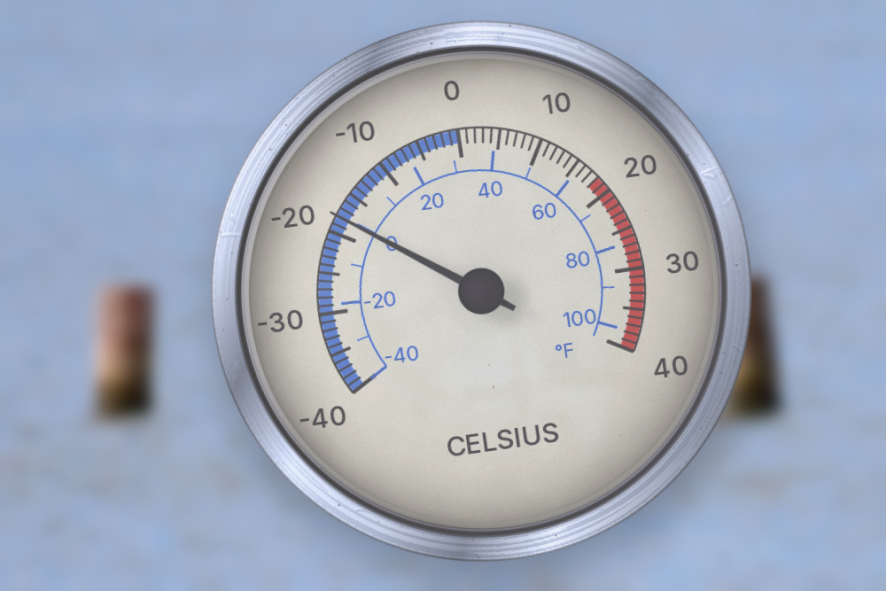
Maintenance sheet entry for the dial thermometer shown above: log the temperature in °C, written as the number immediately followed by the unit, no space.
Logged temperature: -18°C
